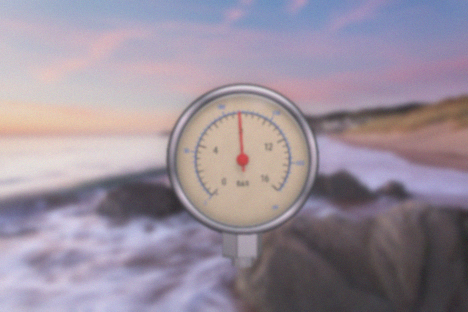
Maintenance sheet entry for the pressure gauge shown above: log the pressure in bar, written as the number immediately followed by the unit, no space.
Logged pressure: 8bar
